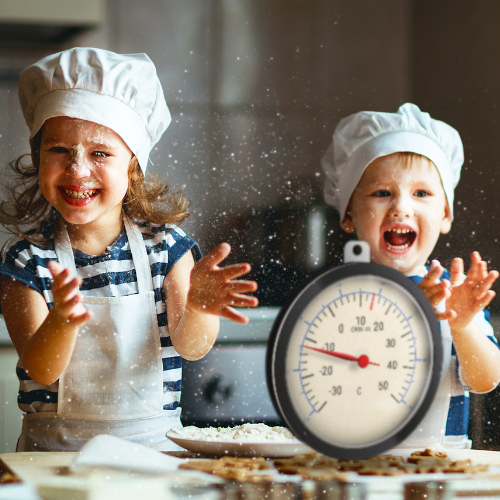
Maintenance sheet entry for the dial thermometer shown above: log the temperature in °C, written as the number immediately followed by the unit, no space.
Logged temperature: -12°C
